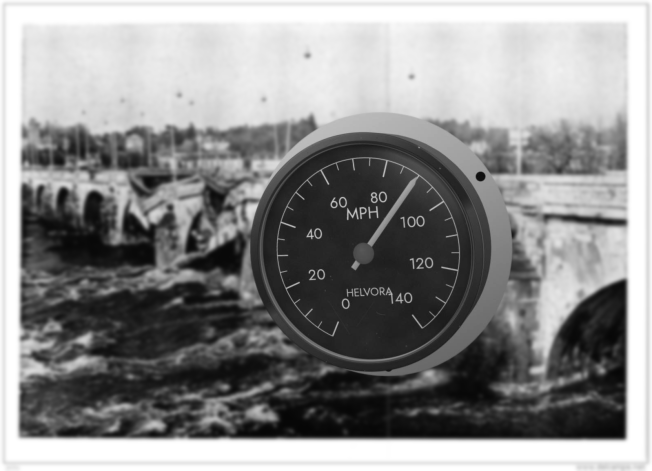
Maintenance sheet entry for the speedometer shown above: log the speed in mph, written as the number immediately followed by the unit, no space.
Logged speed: 90mph
